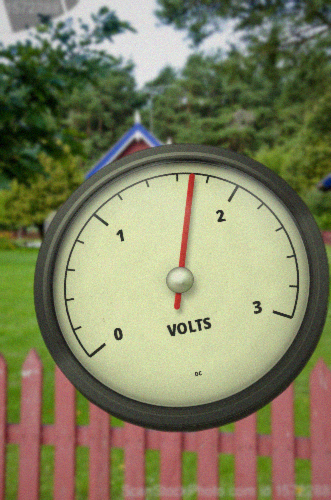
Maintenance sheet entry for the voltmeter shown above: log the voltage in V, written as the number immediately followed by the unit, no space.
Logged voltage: 1.7V
